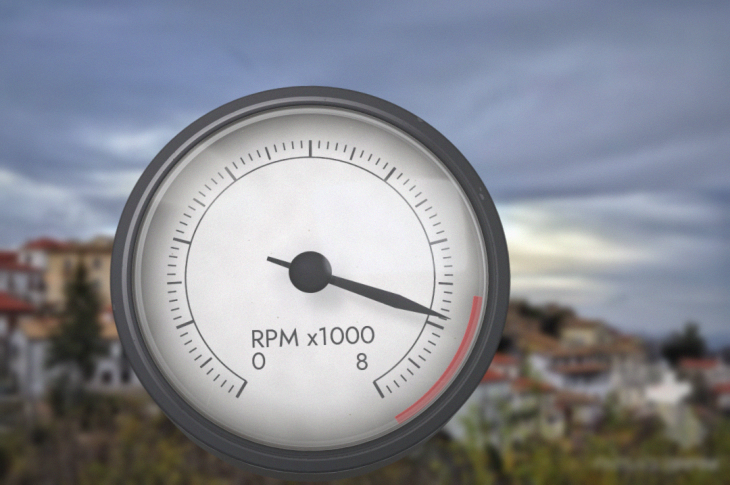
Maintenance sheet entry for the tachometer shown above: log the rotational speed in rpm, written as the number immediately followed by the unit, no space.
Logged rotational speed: 6900rpm
